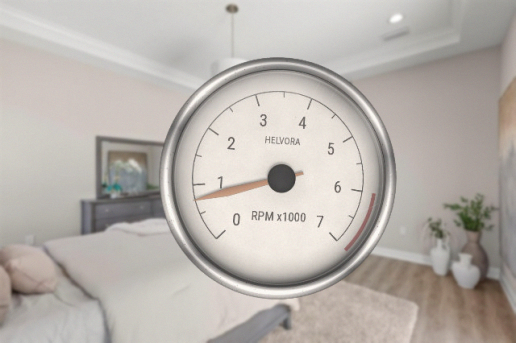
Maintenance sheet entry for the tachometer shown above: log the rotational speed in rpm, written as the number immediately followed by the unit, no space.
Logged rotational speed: 750rpm
